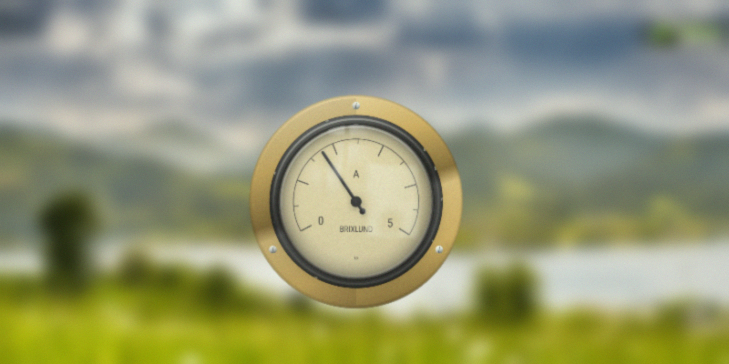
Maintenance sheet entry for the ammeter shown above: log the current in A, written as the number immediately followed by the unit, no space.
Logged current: 1.75A
